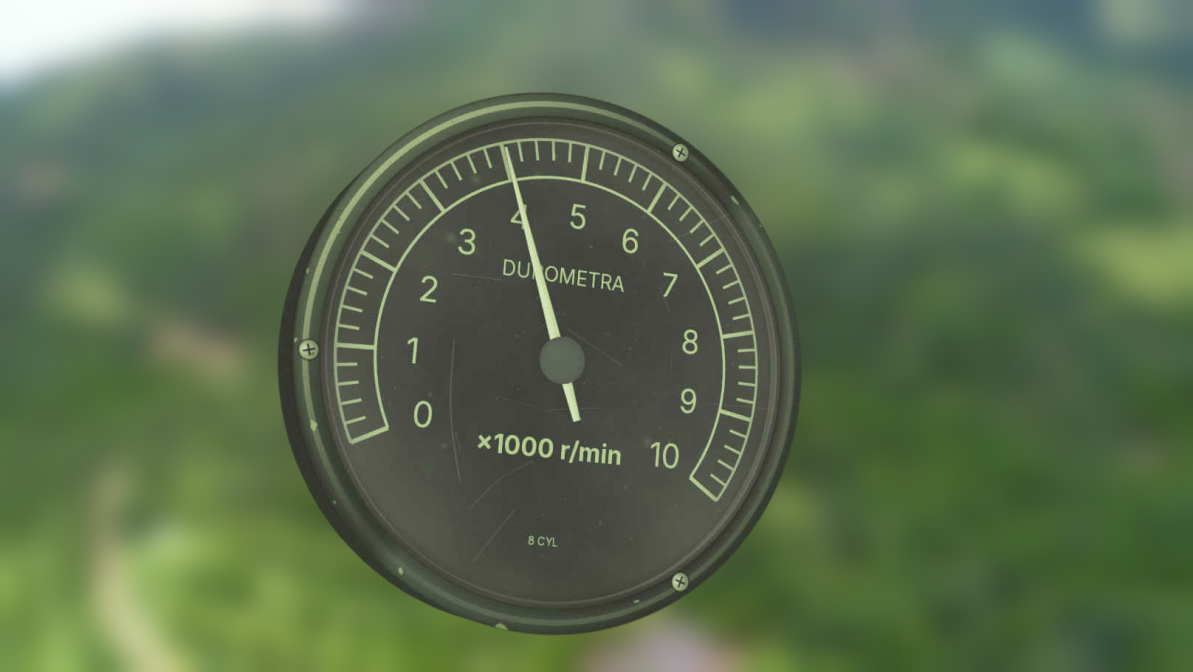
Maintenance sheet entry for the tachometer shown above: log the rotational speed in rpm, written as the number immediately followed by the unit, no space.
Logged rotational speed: 4000rpm
